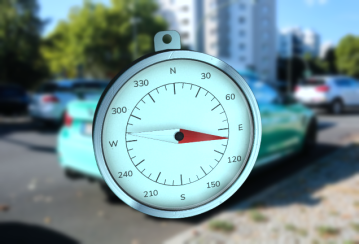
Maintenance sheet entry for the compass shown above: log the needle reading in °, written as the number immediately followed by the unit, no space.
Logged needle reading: 100°
